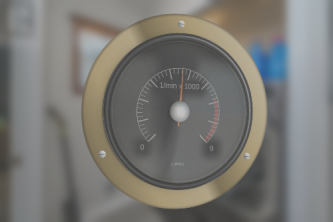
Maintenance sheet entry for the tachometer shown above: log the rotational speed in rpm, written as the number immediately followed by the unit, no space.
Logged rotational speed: 4600rpm
